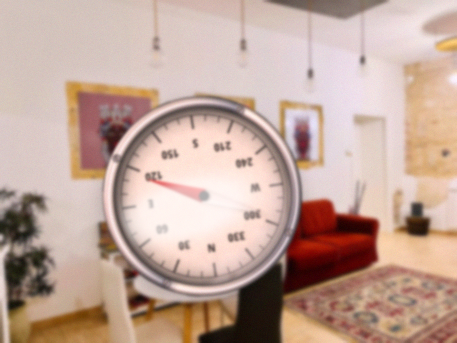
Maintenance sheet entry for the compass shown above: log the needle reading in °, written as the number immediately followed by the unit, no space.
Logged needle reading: 115°
